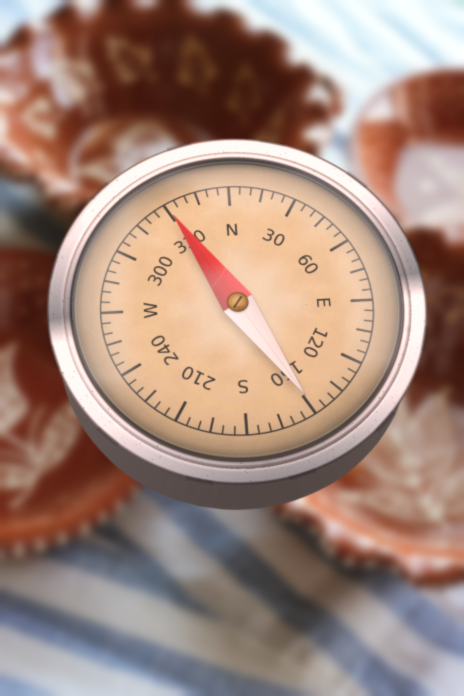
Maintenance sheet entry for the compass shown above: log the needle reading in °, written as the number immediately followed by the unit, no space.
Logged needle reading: 330°
